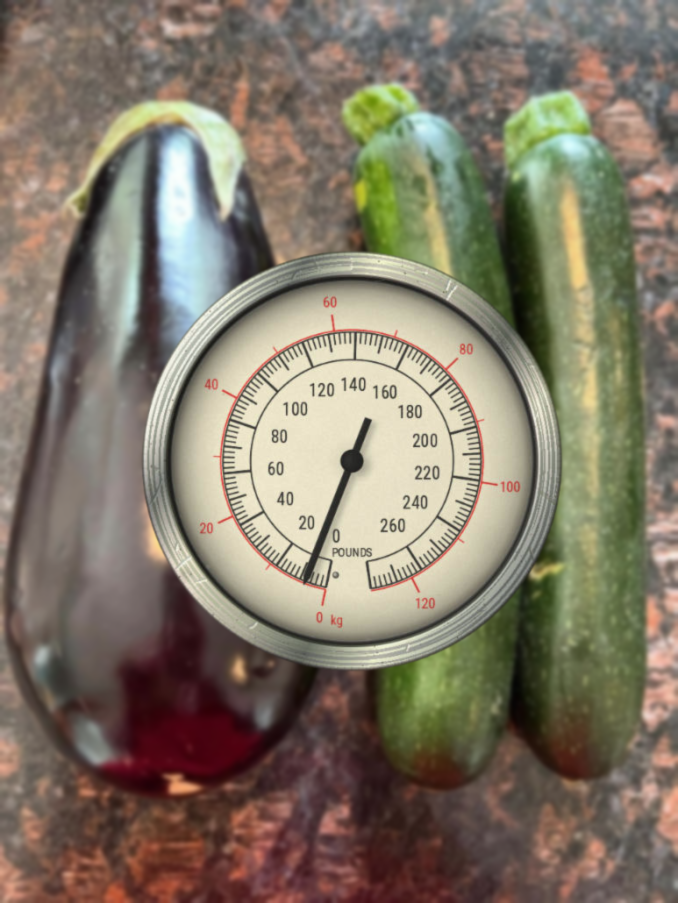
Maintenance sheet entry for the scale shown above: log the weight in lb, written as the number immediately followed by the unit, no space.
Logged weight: 8lb
